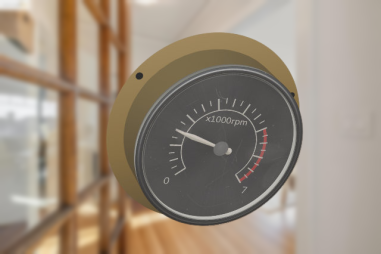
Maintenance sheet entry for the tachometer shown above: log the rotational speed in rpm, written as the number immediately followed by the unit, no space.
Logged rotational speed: 1500rpm
